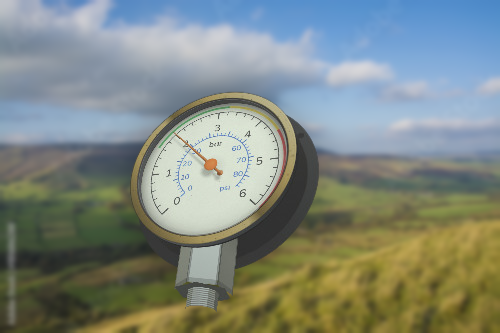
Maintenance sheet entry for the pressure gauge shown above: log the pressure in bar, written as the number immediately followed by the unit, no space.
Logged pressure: 2bar
